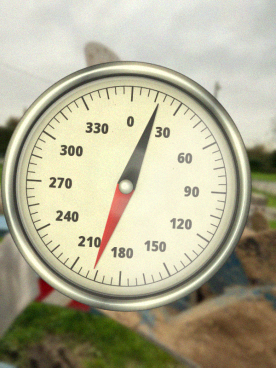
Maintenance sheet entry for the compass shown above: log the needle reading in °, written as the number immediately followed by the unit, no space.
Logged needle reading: 197.5°
